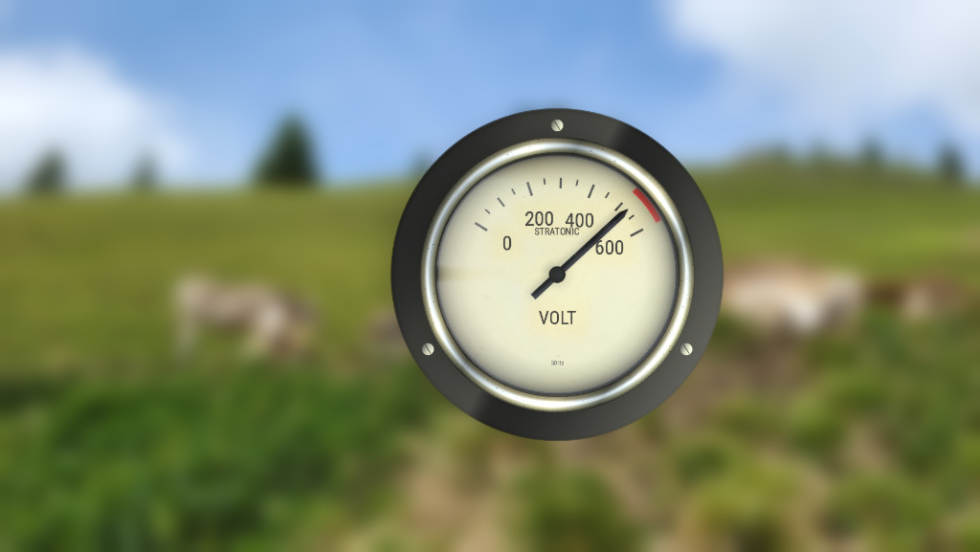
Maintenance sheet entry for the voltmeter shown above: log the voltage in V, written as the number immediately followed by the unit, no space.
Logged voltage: 525V
